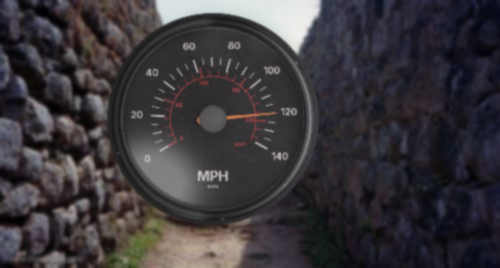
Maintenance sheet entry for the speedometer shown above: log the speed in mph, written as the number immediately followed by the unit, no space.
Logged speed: 120mph
